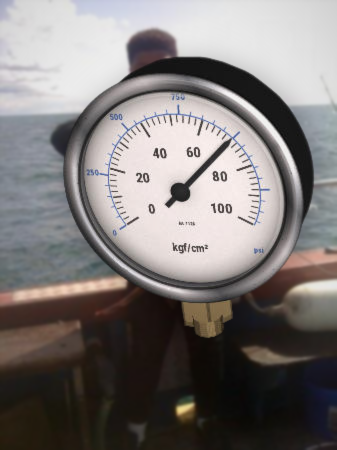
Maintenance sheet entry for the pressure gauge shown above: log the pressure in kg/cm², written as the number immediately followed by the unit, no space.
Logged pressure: 70kg/cm²
